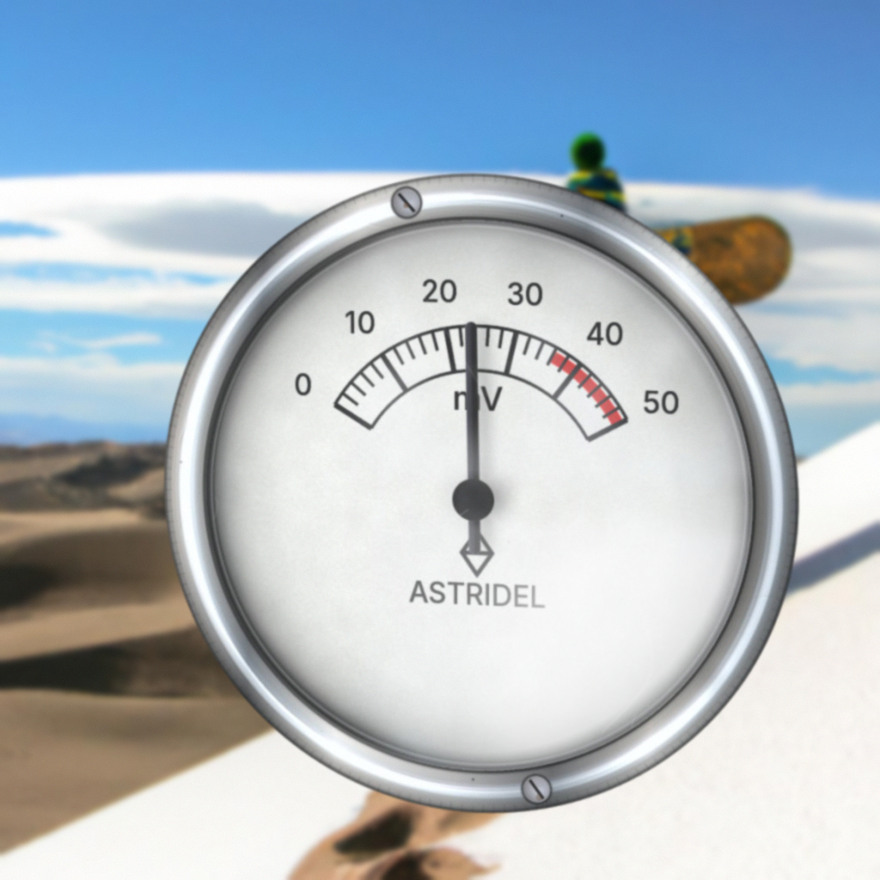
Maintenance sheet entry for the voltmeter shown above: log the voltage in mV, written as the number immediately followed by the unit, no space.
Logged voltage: 24mV
